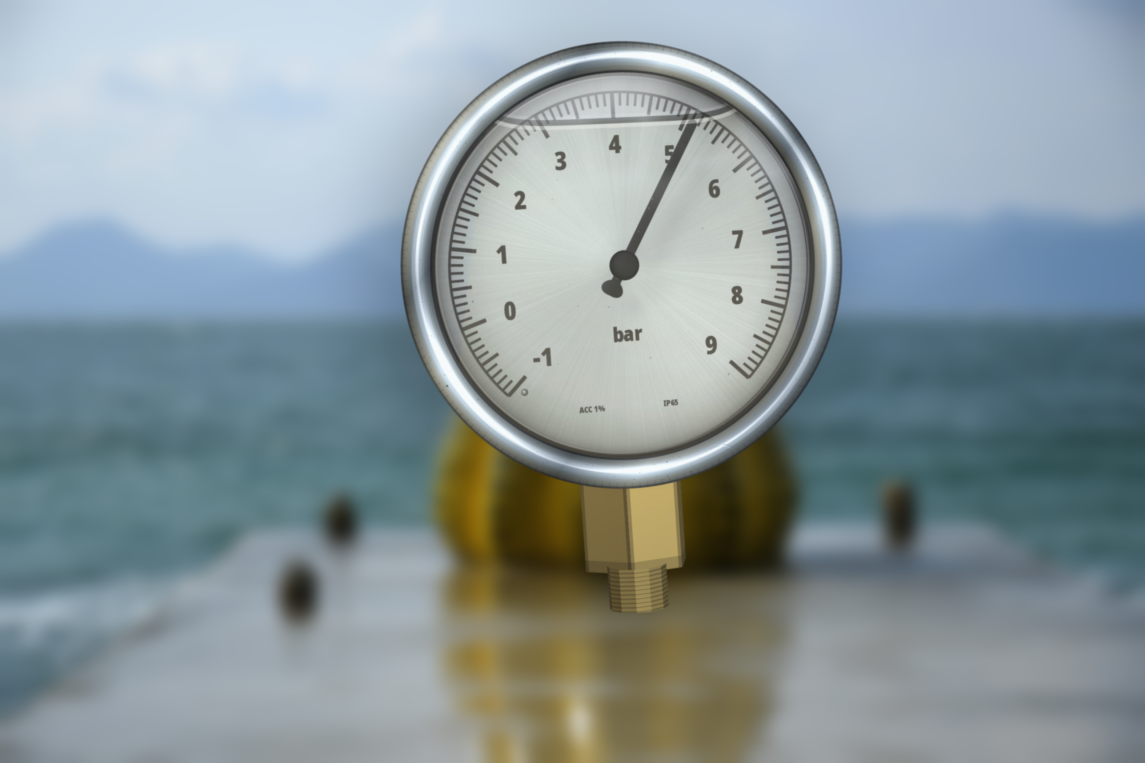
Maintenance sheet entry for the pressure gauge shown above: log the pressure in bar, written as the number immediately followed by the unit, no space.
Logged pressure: 5.1bar
